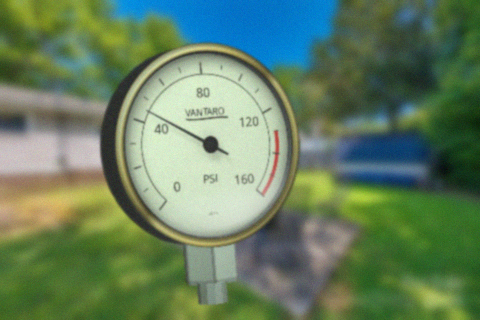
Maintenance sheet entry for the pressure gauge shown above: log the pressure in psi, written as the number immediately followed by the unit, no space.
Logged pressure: 45psi
